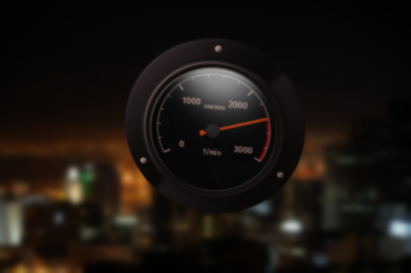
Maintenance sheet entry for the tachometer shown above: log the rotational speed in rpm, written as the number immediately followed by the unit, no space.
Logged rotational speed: 2400rpm
